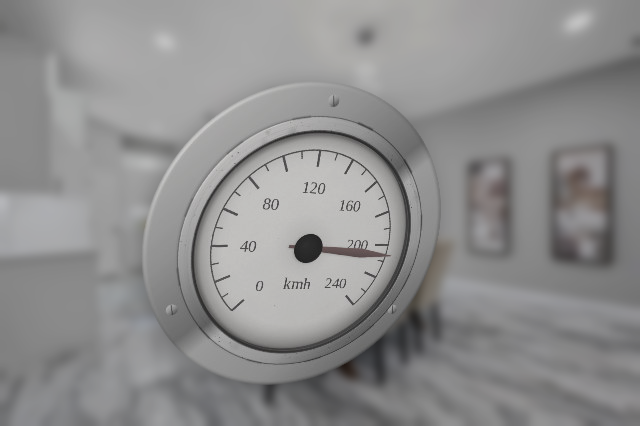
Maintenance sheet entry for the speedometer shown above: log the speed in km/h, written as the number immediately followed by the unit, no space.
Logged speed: 205km/h
